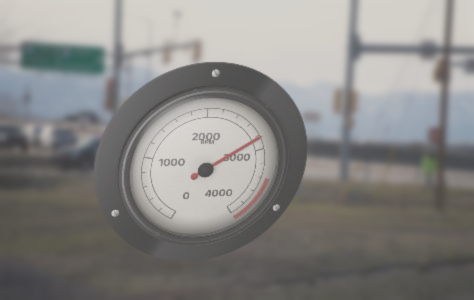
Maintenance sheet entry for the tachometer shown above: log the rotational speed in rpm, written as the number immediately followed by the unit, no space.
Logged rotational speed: 2800rpm
